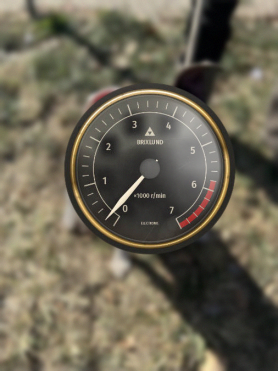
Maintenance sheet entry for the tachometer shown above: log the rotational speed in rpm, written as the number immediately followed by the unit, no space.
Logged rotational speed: 200rpm
